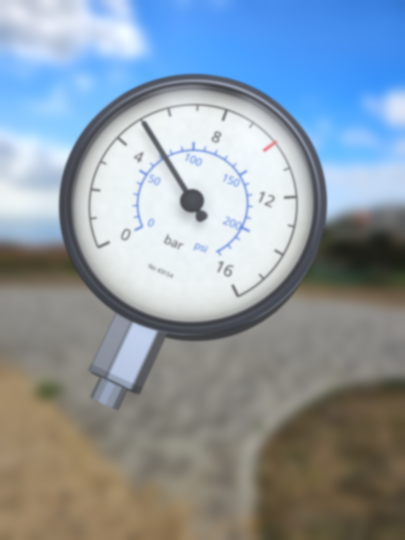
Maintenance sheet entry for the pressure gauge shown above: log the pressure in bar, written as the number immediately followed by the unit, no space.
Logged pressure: 5bar
